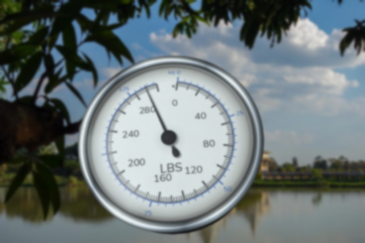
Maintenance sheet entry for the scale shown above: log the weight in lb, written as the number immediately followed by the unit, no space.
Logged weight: 290lb
